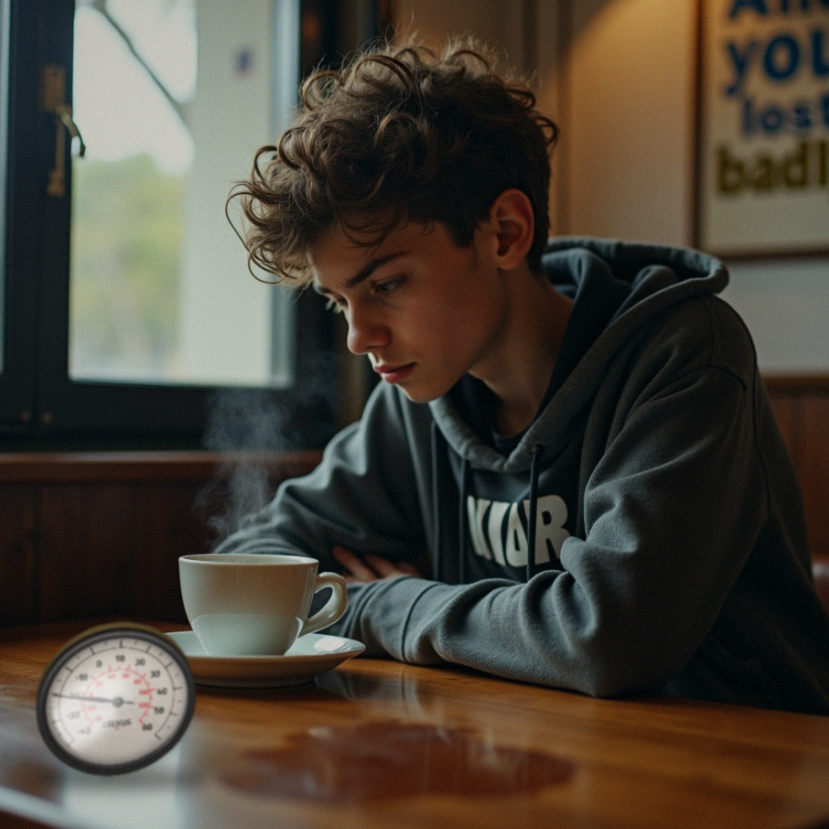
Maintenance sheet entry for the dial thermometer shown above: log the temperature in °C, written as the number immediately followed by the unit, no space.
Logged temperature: -20°C
